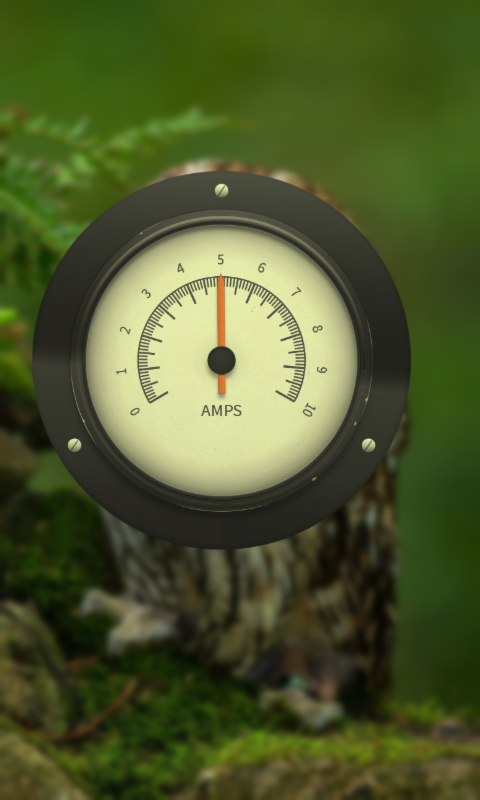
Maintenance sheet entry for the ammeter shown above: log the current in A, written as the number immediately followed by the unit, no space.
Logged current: 5A
